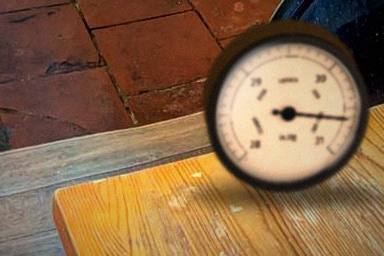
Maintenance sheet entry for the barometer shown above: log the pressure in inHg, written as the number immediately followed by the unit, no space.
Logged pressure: 30.6inHg
